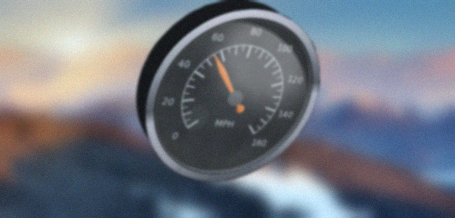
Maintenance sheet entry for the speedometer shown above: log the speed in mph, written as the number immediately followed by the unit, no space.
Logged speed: 55mph
